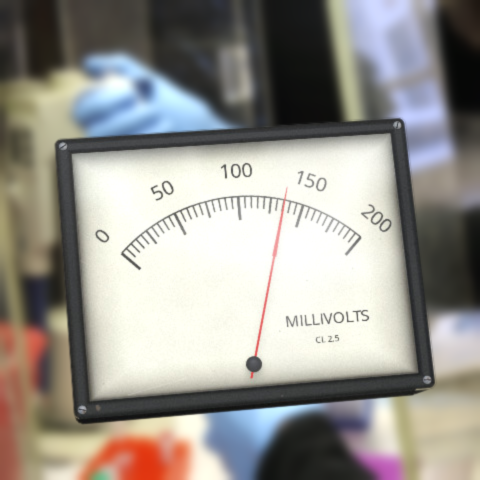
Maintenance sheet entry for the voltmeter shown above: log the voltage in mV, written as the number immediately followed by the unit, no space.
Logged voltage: 135mV
